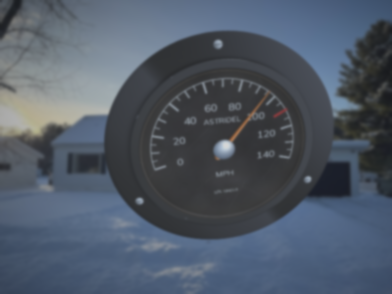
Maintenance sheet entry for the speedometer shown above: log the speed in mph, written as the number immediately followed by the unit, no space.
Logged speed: 95mph
